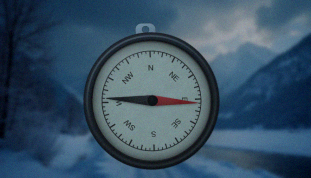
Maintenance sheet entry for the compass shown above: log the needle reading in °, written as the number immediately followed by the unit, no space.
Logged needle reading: 95°
